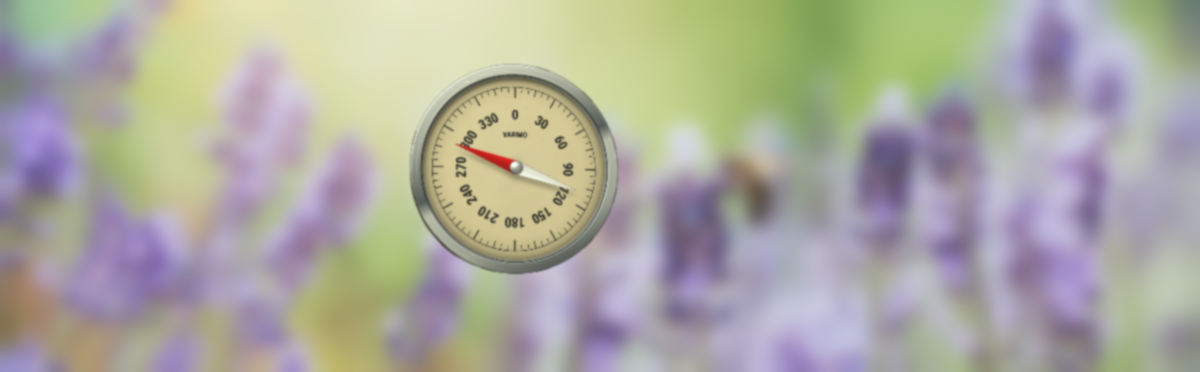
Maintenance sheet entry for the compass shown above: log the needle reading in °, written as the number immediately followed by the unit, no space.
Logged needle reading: 290°
